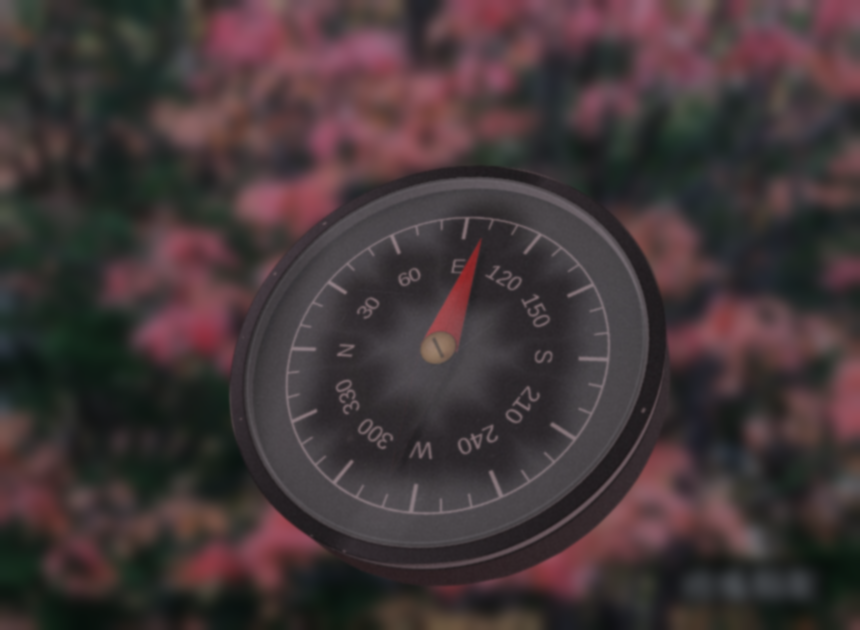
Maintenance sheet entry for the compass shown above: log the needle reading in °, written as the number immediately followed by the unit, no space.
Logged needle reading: 100°
